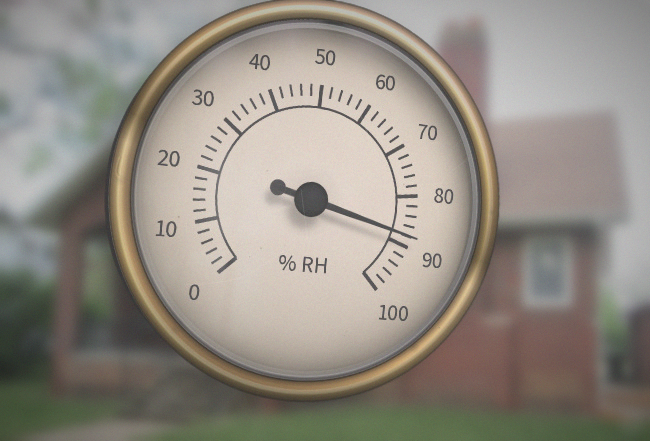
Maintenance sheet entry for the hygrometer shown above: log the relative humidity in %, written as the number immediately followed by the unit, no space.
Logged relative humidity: 88%
